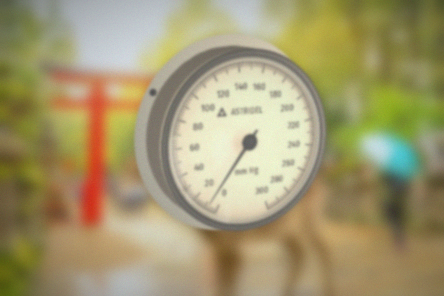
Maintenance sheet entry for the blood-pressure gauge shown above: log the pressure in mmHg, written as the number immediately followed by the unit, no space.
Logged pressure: 10mmHg
